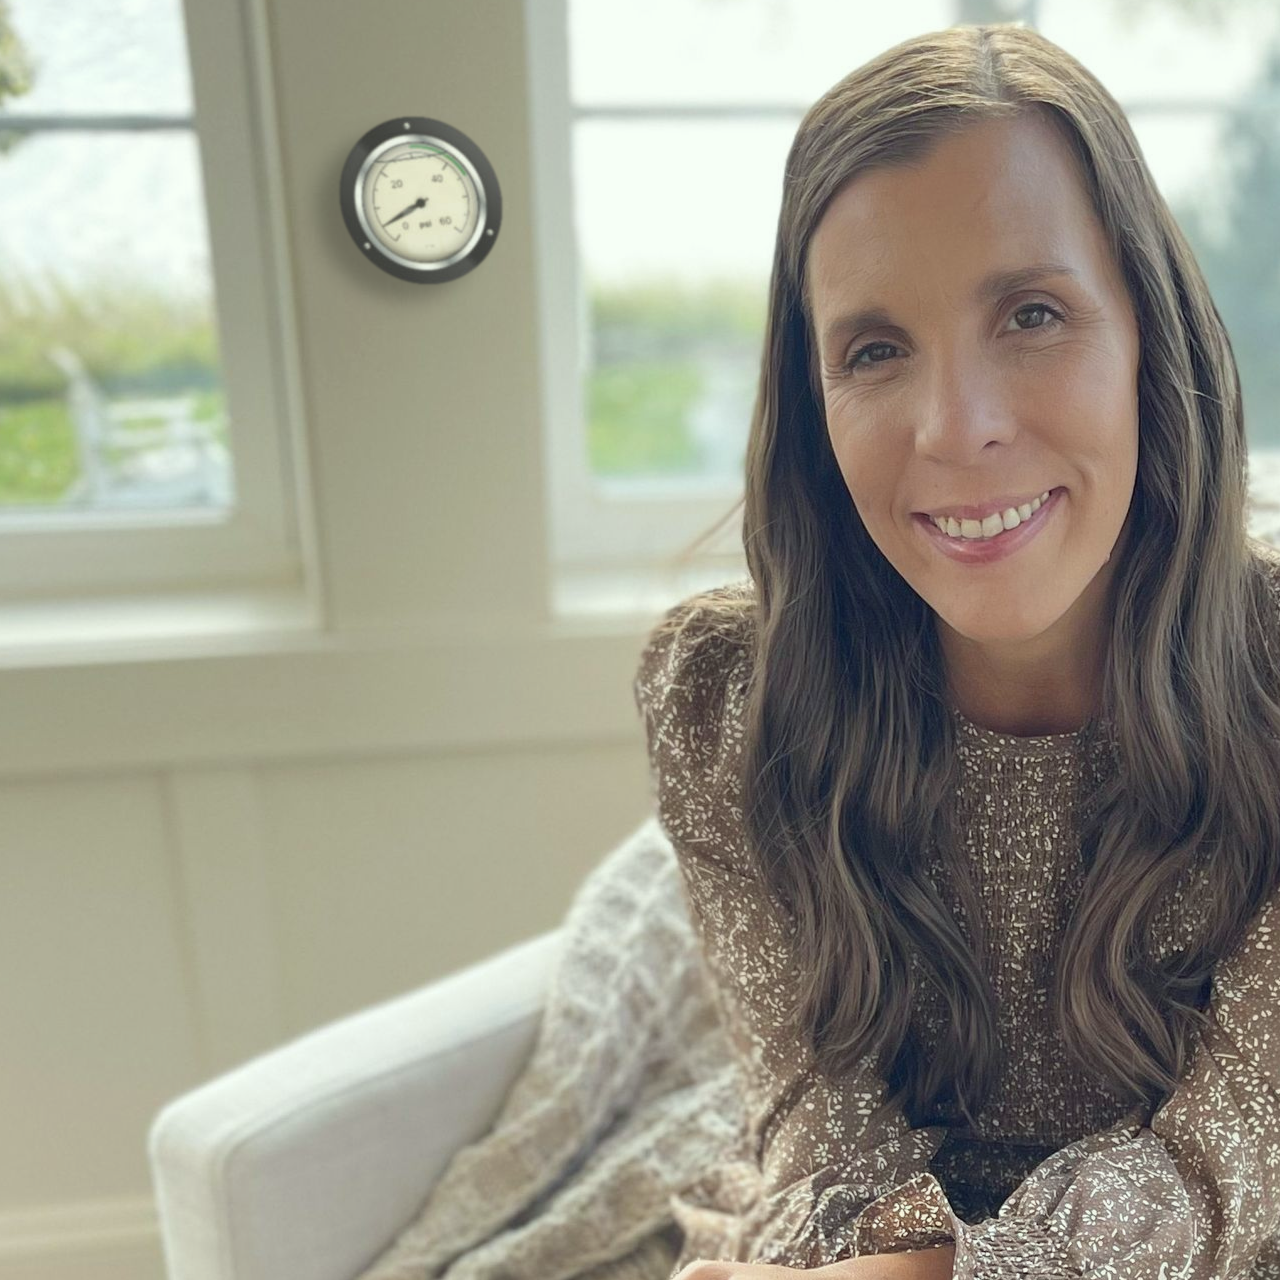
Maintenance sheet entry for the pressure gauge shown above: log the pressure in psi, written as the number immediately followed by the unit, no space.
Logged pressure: 5psi
